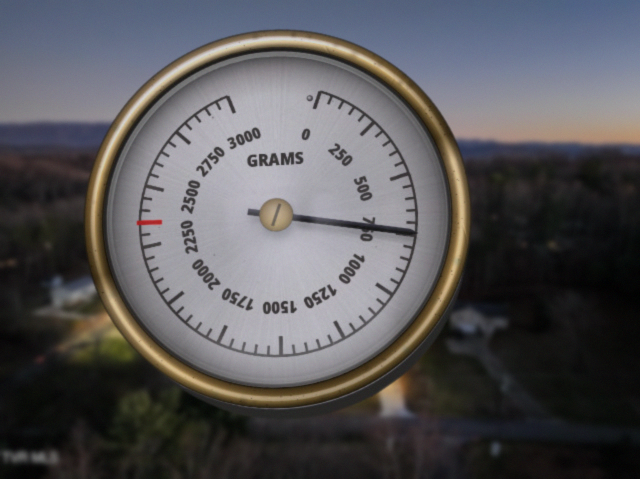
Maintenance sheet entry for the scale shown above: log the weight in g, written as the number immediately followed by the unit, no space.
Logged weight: 750g
